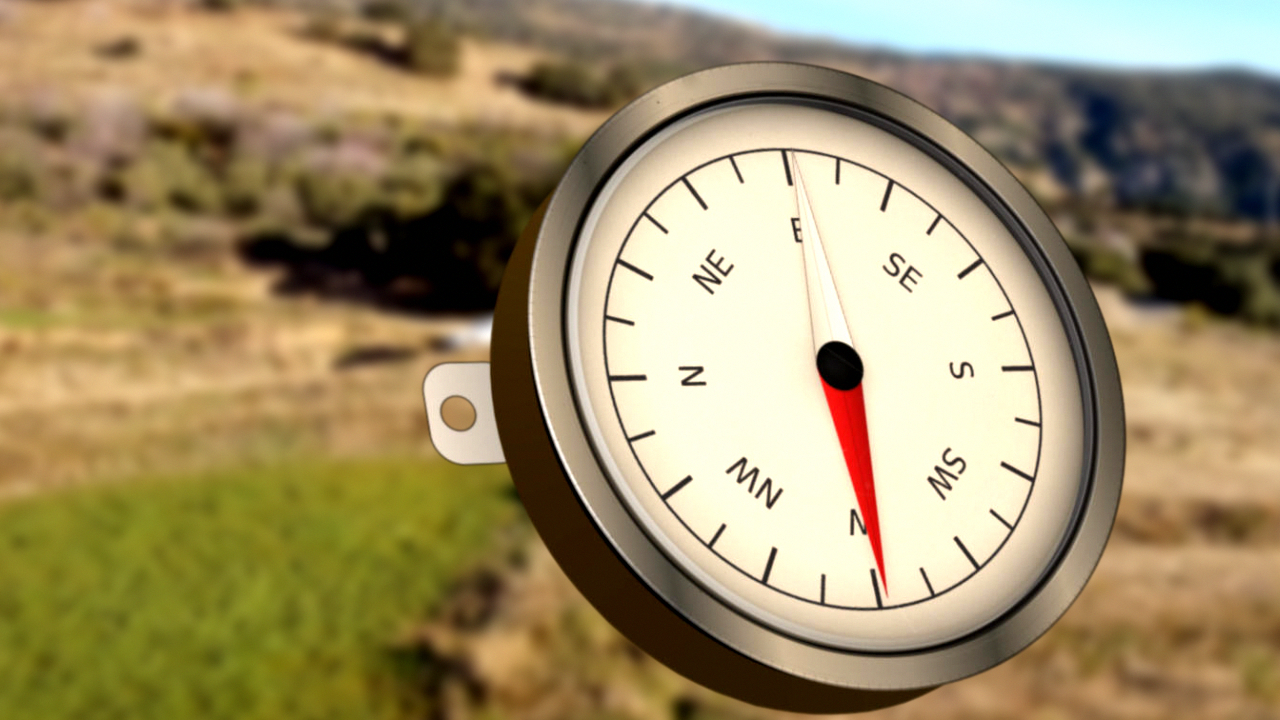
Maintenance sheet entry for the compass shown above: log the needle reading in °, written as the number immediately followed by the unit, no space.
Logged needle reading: 270°
